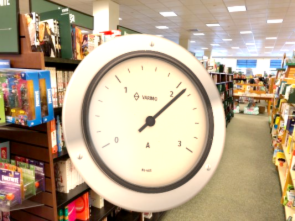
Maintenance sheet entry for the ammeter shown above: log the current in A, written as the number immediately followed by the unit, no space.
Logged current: 2.1A
